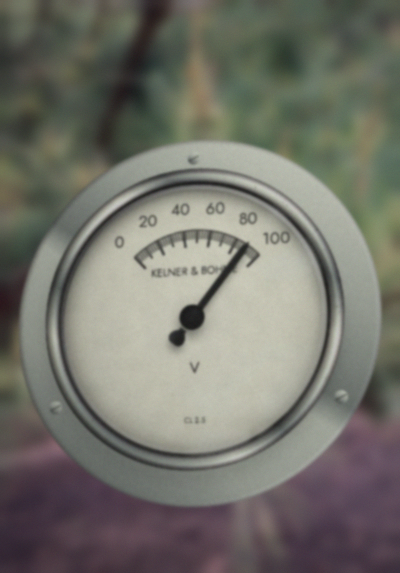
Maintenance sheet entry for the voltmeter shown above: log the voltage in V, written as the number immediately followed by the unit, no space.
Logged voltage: 90V
